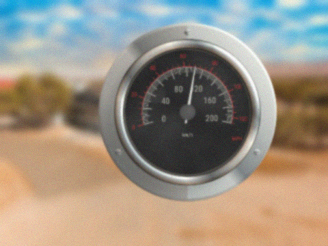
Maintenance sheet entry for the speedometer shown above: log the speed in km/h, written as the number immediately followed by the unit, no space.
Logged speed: 110km/h
